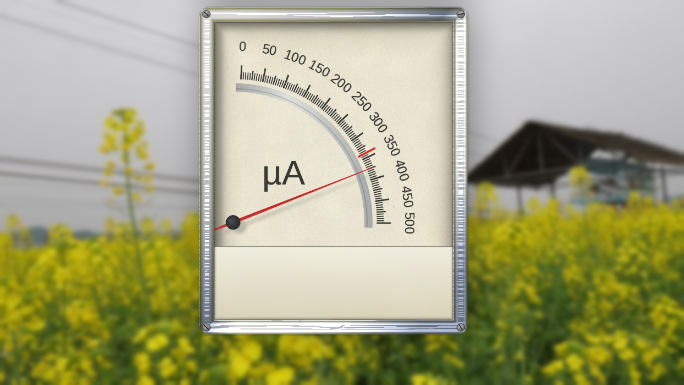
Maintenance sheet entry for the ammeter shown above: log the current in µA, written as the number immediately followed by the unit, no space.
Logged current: 375µA
